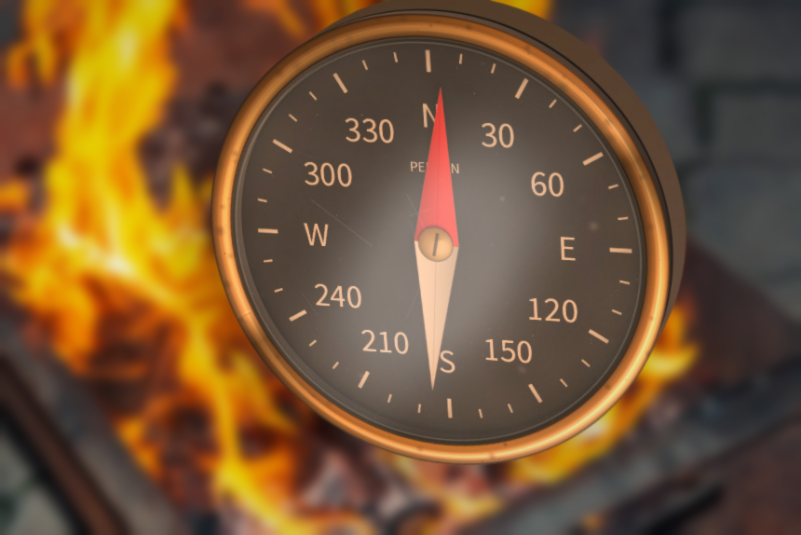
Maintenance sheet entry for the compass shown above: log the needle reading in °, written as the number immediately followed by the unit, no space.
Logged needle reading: 5°
